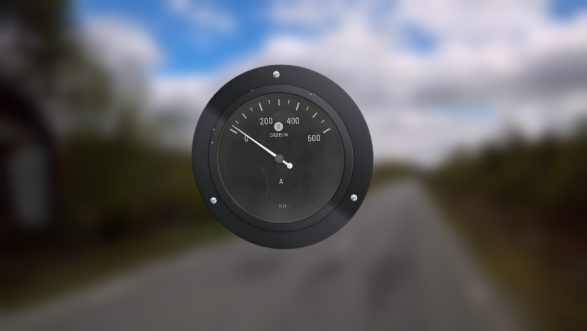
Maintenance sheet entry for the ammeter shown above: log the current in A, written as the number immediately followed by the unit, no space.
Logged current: 25A
